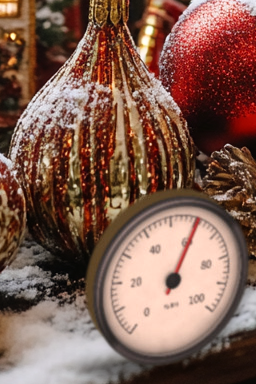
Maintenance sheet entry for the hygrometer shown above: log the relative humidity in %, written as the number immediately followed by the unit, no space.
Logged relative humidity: 60%
